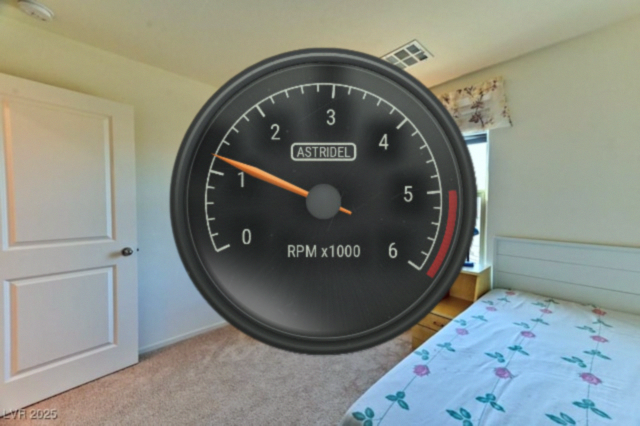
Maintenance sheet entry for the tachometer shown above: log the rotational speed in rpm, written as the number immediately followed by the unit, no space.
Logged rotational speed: 1200rpm
